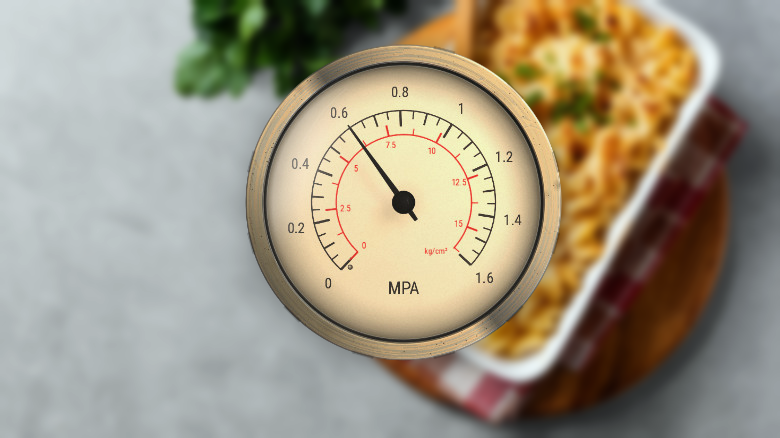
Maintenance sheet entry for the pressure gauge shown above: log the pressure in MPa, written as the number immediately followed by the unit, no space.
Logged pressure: 0.6MPa
